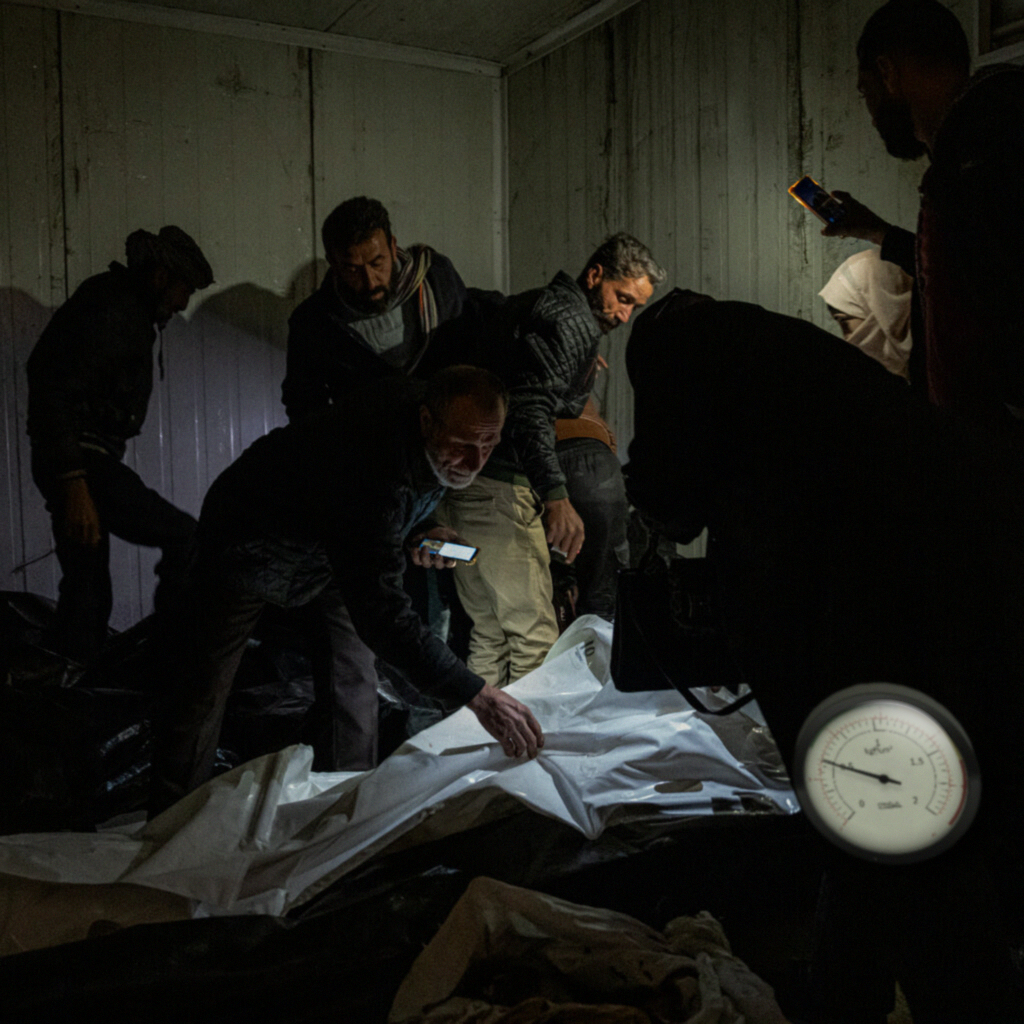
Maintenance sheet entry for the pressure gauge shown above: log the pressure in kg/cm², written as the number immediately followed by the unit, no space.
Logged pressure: 0.5kg/cm²
